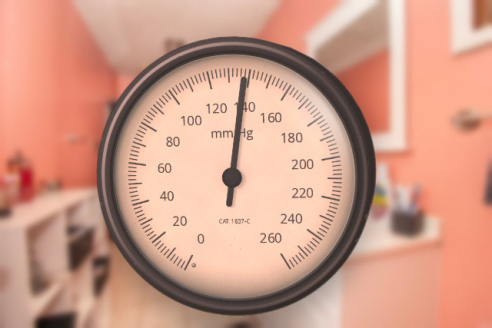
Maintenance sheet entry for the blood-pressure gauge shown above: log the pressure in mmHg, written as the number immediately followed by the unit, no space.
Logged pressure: 138mmHg
